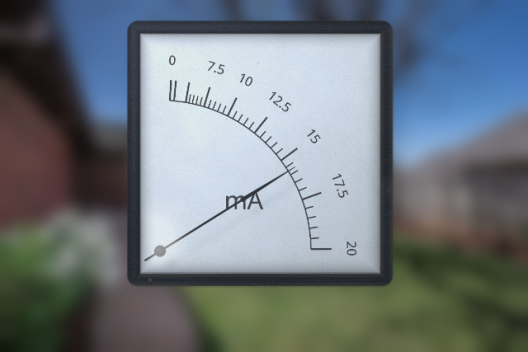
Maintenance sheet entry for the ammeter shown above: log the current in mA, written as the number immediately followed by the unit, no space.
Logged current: 15.75mA
